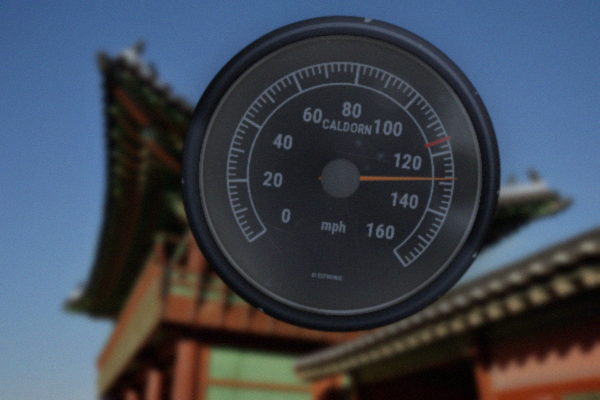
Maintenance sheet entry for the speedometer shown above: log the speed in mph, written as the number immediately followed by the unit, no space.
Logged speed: 128mph
